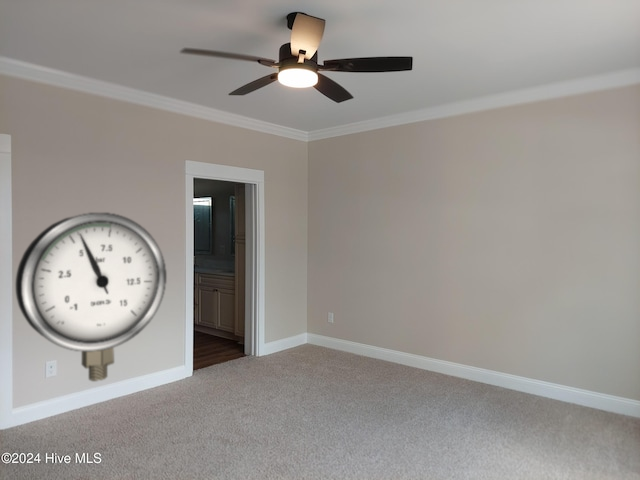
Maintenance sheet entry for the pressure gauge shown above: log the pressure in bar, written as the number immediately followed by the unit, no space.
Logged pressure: 5.5bar
